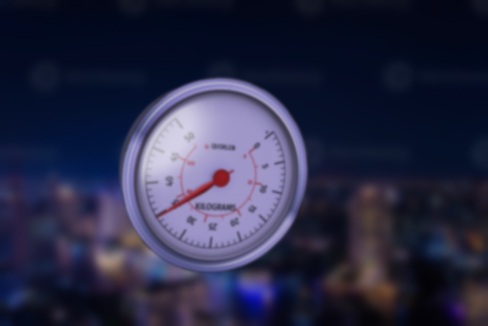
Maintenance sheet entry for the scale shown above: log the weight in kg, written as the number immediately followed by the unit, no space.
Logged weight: 35kg
